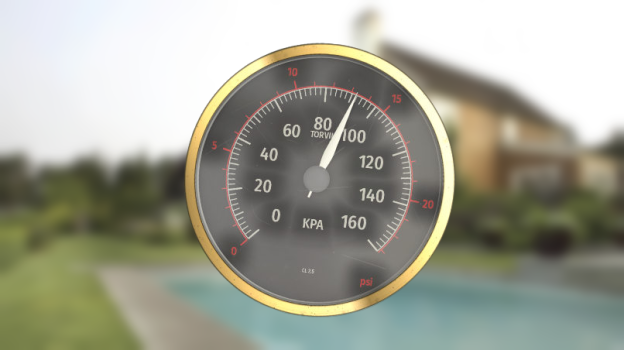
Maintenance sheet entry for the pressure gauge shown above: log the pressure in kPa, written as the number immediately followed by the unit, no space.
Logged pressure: 92kPa
